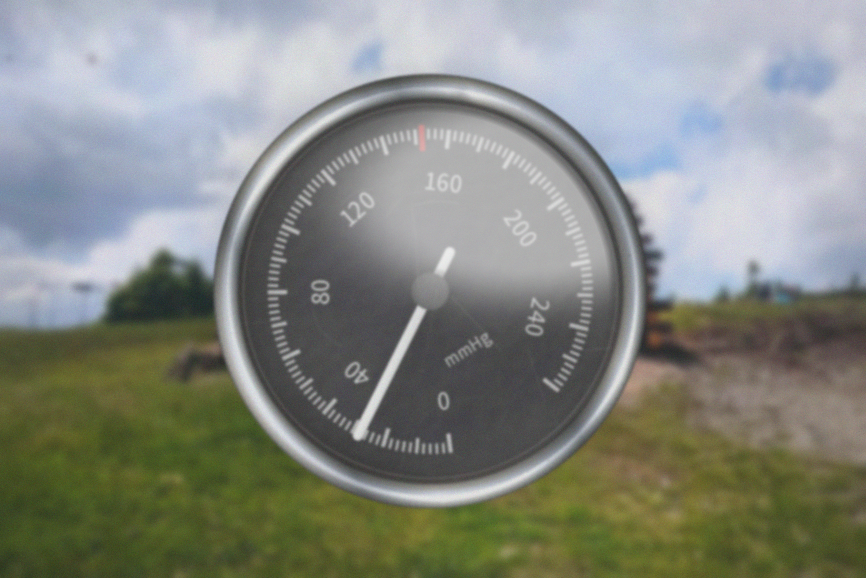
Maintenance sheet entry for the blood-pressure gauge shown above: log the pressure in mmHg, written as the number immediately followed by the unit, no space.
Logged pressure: 28mmHg
